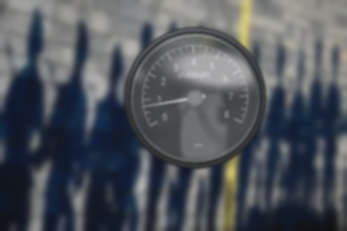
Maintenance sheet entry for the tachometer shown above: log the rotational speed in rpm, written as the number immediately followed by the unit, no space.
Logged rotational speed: 750rpm
